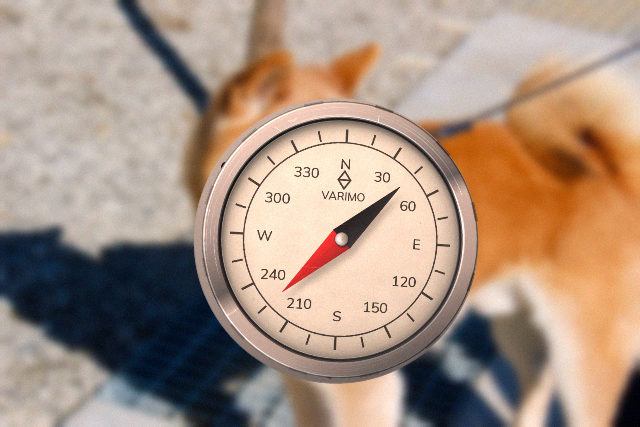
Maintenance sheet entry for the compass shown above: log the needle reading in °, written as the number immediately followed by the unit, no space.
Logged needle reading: 225°
